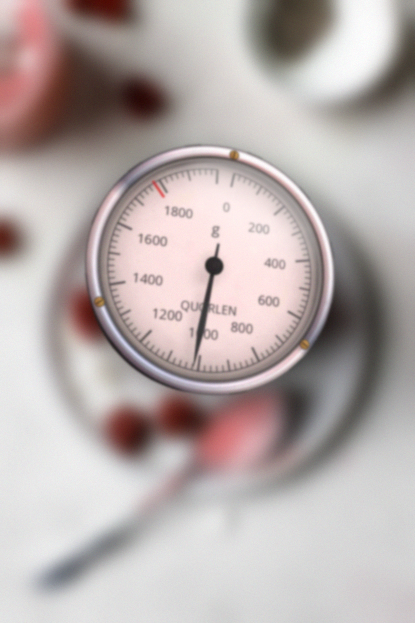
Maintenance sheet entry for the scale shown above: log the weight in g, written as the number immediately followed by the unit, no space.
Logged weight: 1020g
